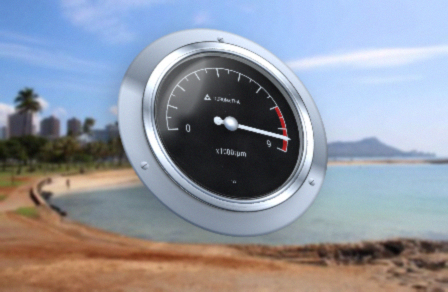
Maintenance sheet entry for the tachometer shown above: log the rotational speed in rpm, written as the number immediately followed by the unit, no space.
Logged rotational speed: 8500rpm
